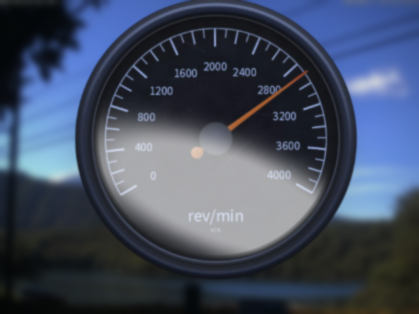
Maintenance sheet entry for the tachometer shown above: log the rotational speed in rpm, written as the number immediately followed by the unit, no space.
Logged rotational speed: 2900rpm
